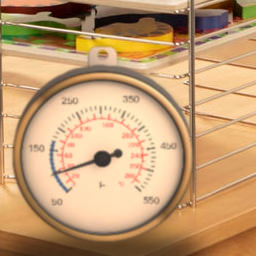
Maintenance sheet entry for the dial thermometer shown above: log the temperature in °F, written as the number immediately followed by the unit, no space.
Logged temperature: 100°F
